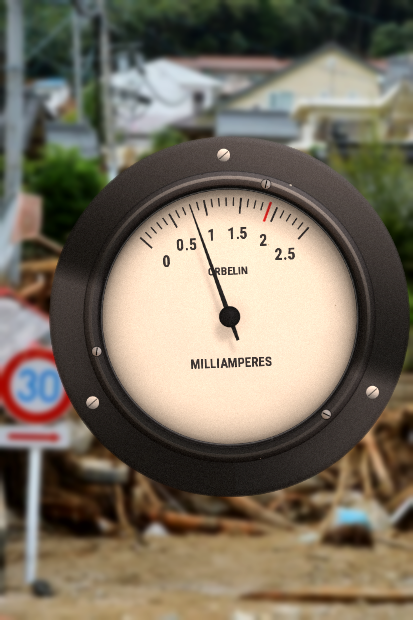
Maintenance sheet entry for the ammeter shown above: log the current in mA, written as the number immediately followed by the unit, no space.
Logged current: 0.8mA
